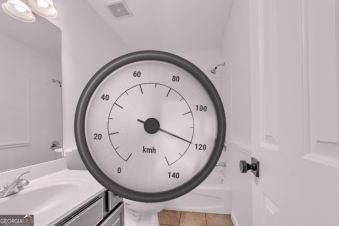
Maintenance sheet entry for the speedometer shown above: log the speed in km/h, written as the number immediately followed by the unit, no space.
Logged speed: 120km/h
